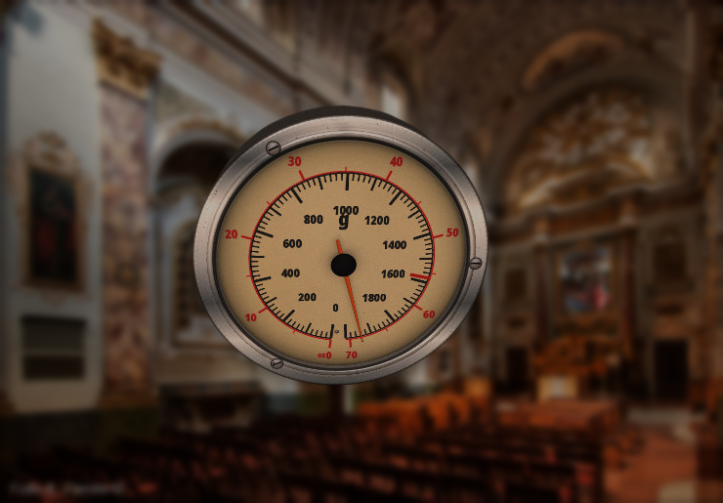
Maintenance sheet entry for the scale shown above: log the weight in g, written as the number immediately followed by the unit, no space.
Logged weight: 1940g
